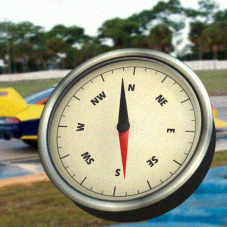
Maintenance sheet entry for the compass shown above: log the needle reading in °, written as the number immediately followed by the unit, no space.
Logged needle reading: 170°
